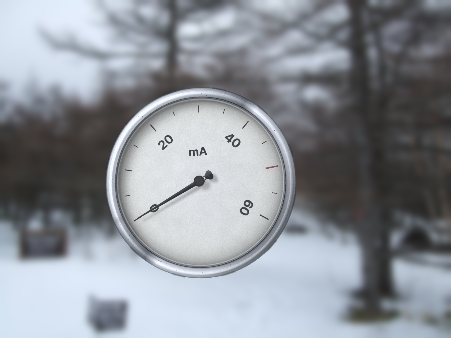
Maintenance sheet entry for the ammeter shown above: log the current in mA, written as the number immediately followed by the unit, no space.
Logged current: 0mA
